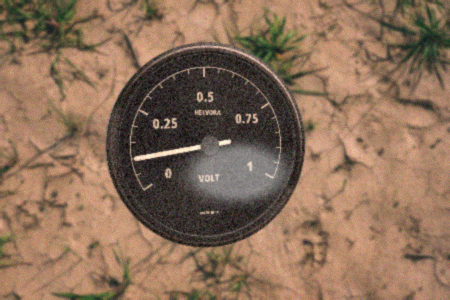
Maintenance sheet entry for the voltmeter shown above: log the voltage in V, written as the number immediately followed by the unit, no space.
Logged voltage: 0.1V
